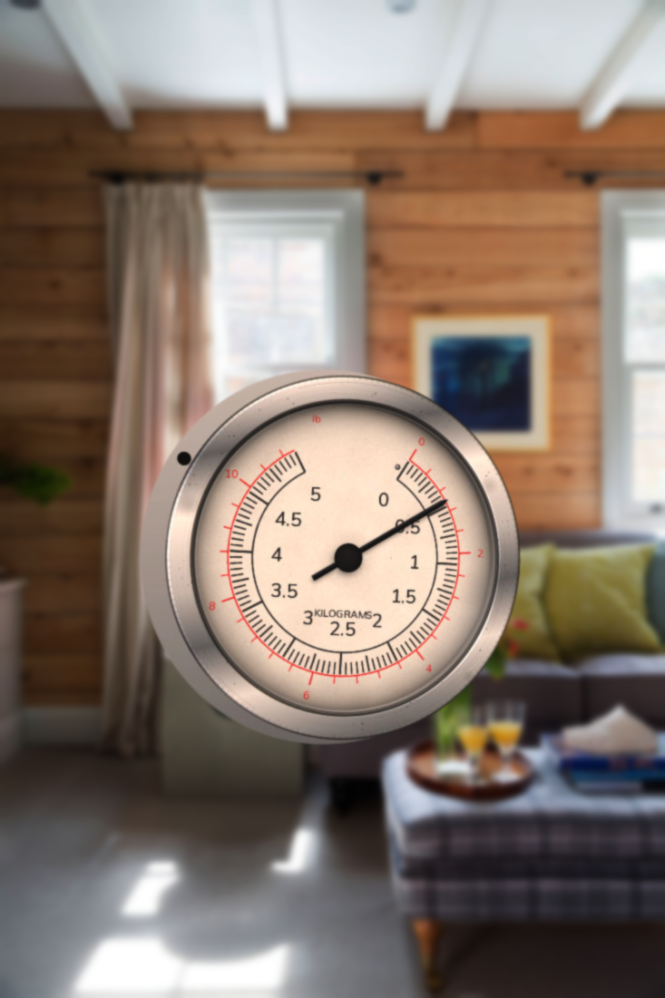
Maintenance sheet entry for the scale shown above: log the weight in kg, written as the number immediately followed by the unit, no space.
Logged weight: 0.45kg
